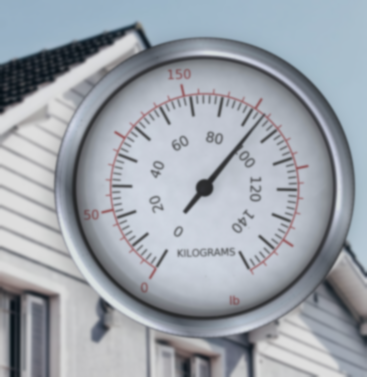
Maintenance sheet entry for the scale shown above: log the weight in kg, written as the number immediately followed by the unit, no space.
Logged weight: 94kg
